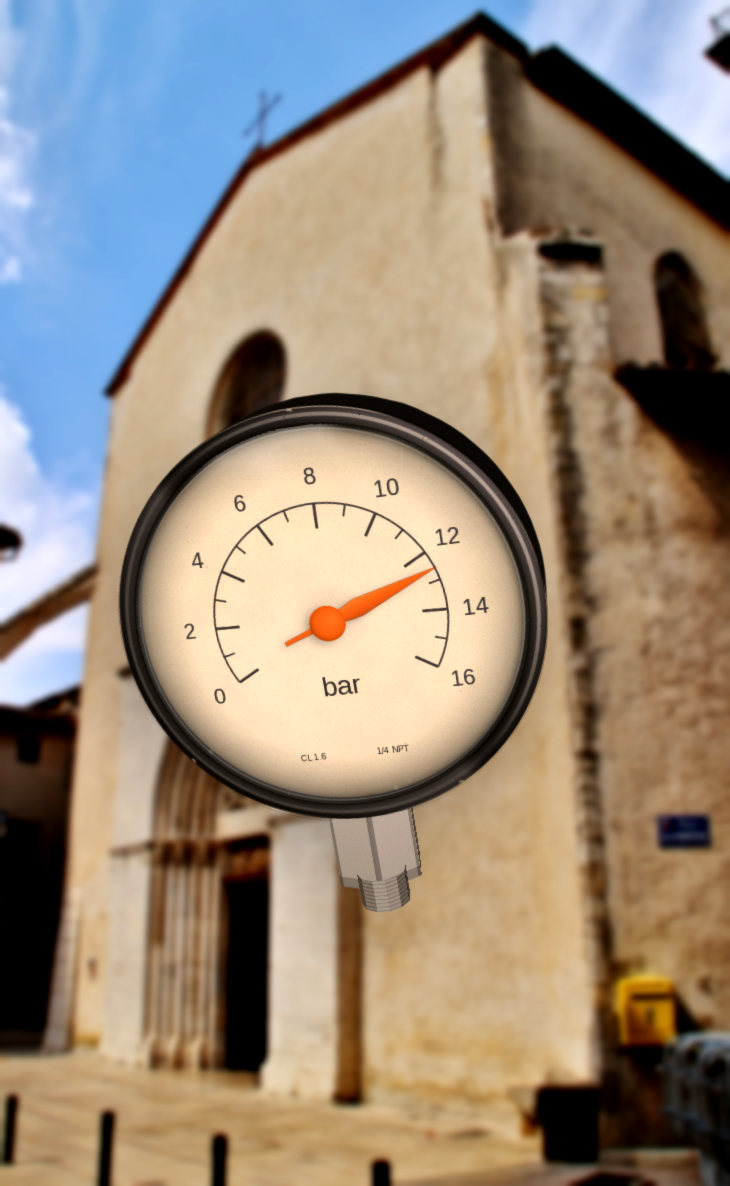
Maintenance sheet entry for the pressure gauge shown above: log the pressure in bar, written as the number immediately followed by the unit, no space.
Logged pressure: 12.5bar
